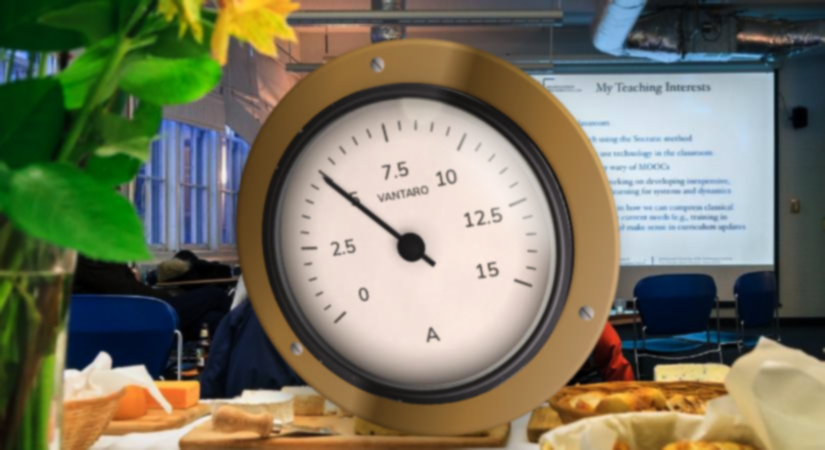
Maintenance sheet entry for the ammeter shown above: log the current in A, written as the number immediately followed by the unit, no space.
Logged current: 5A
